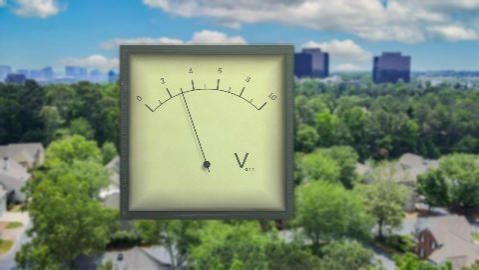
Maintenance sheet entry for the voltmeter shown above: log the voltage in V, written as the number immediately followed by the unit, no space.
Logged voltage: 3V
